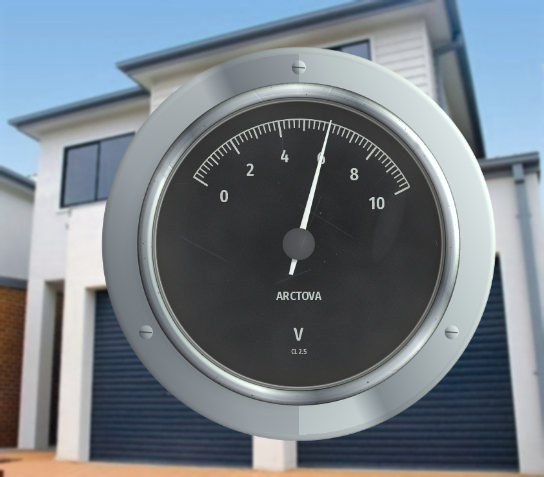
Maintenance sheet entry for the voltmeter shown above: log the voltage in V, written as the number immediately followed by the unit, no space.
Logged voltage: 6V
